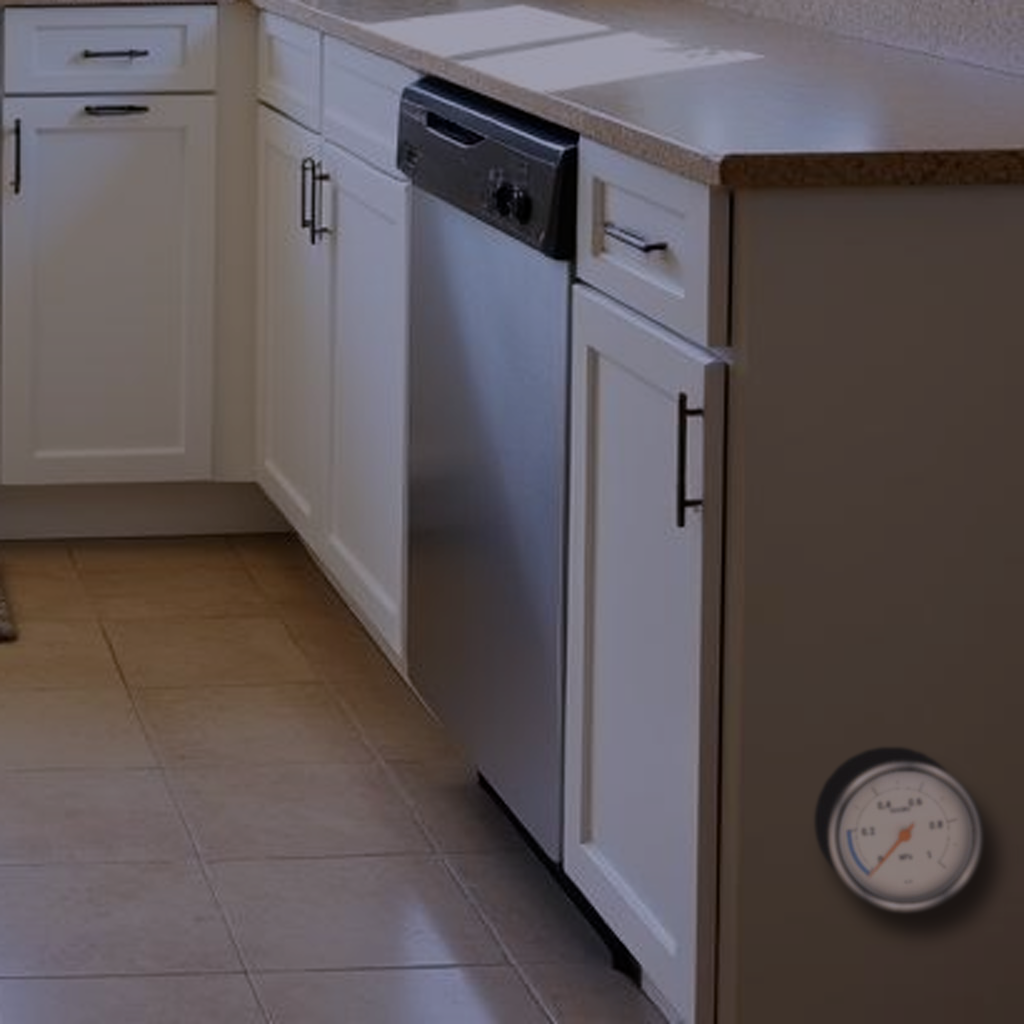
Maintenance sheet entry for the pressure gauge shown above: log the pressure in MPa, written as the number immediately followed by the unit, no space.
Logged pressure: 0MPa
